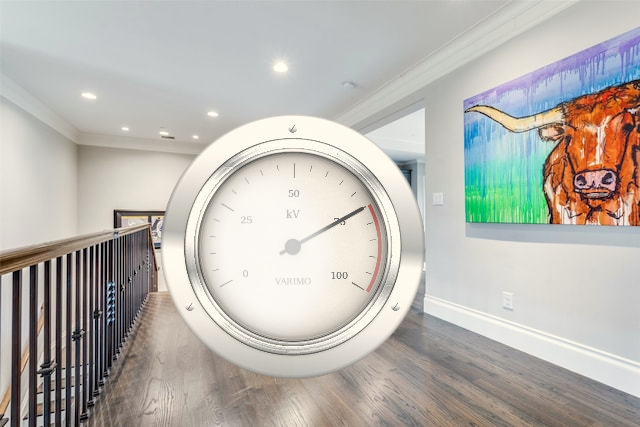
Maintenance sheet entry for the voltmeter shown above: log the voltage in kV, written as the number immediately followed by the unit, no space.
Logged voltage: 75kV
